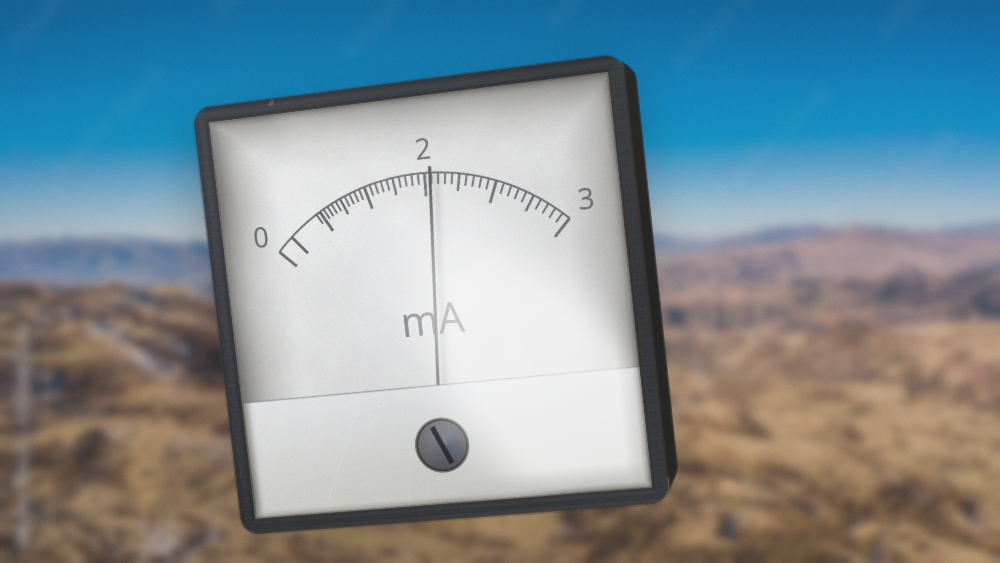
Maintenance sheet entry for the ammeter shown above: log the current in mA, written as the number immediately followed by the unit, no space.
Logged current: 2.05mA
